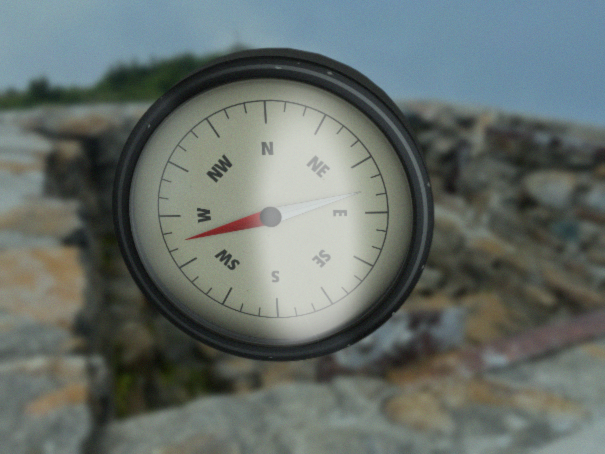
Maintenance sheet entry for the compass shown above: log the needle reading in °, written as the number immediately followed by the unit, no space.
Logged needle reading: 255°
